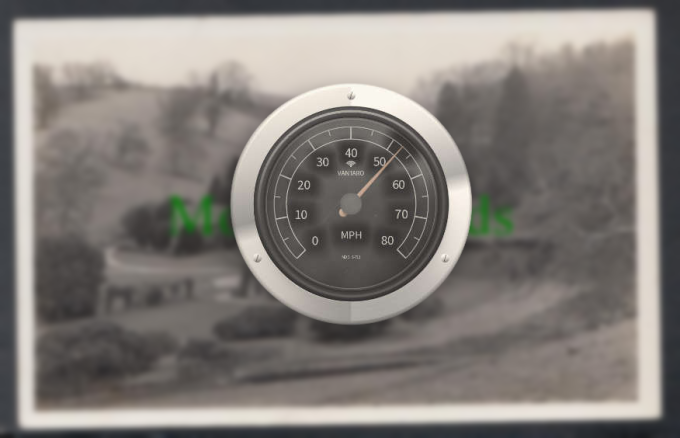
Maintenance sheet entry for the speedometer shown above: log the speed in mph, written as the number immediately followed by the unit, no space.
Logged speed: 52.5mph
